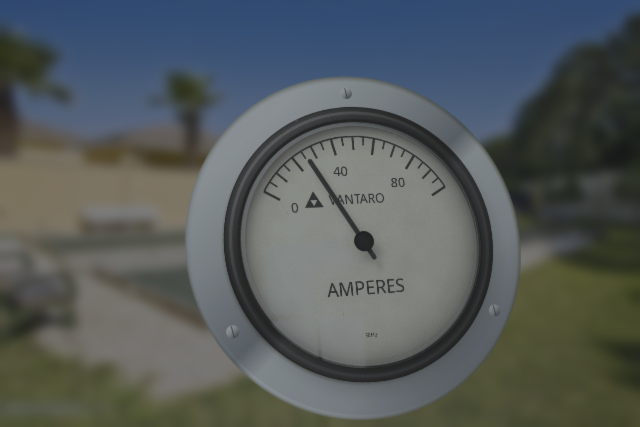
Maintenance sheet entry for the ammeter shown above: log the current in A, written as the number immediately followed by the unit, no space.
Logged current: 25A
